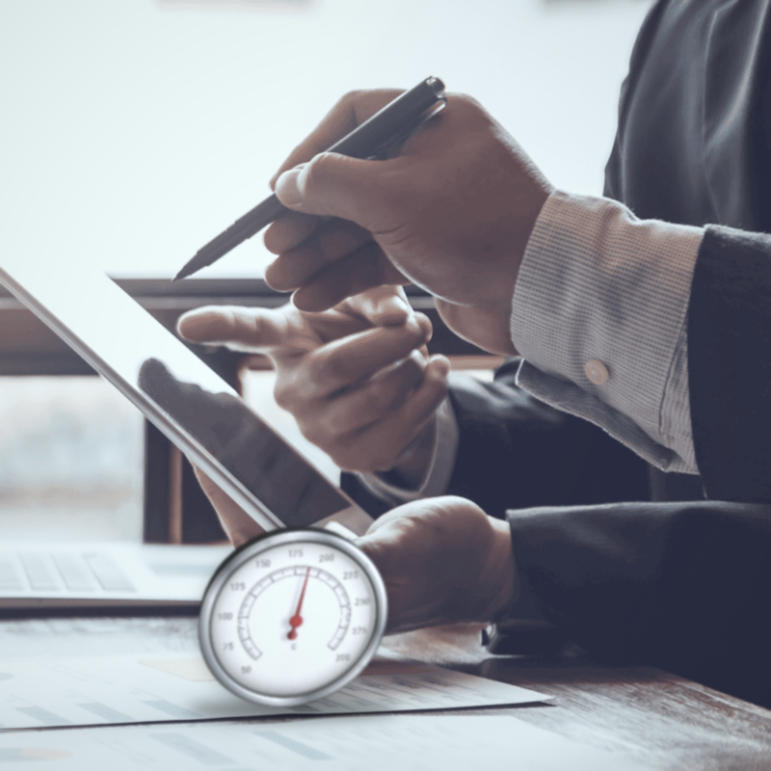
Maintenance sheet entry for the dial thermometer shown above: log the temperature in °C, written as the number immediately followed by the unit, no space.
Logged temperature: 187.5°C
